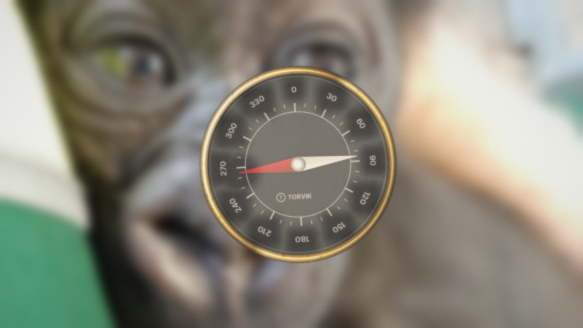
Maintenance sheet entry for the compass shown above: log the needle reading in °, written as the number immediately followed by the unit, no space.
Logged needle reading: 265°
